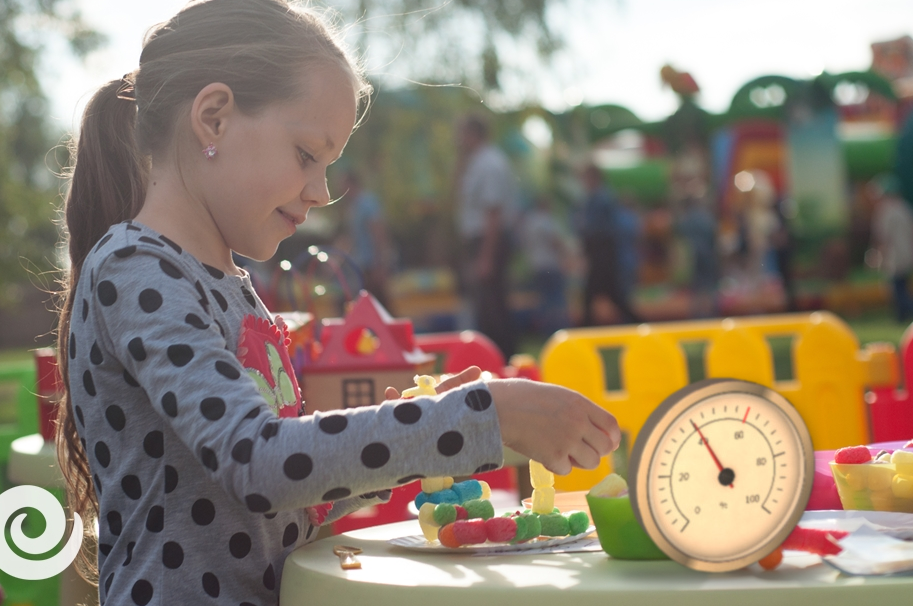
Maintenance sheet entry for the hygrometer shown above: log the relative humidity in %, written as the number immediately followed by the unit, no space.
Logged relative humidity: 40%
